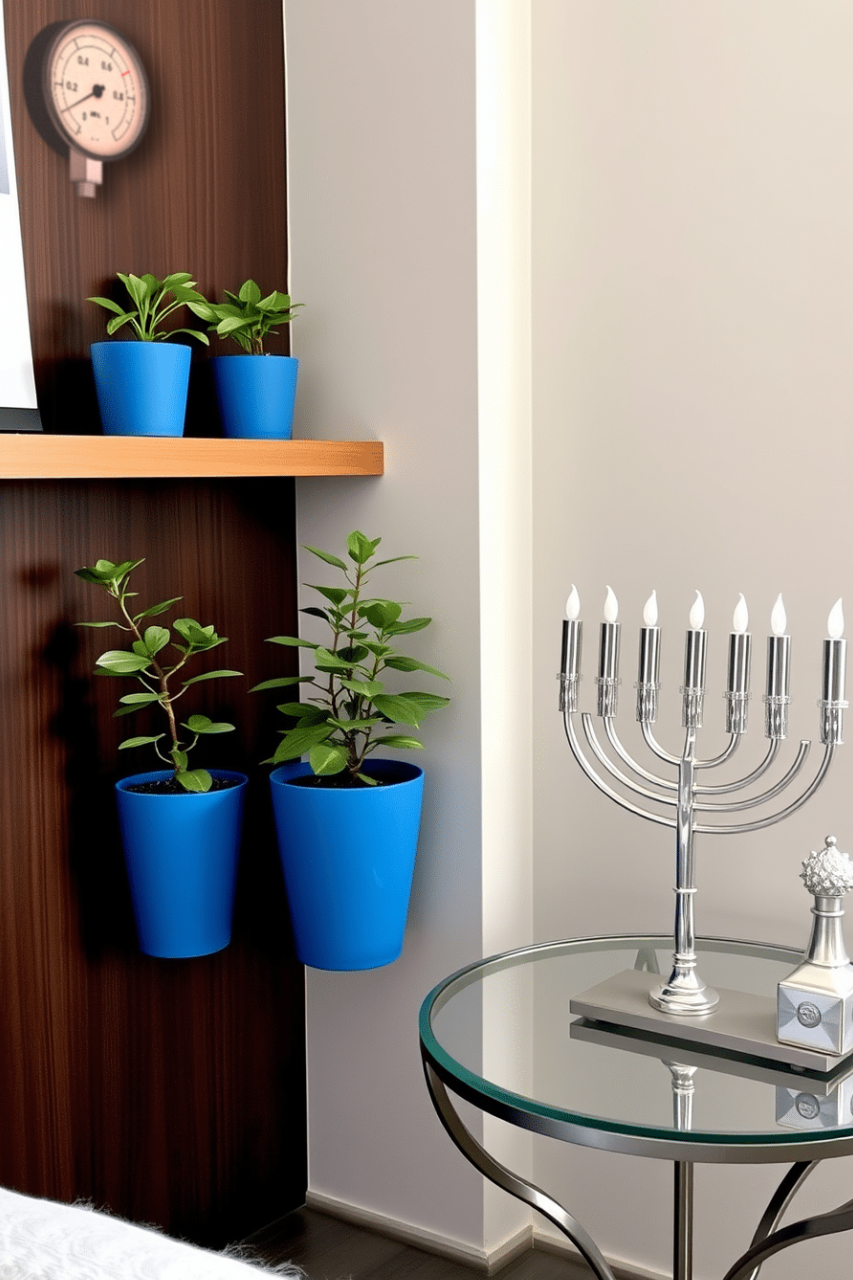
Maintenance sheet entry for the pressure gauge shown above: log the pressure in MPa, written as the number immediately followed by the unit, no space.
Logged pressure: 0.1MPa
